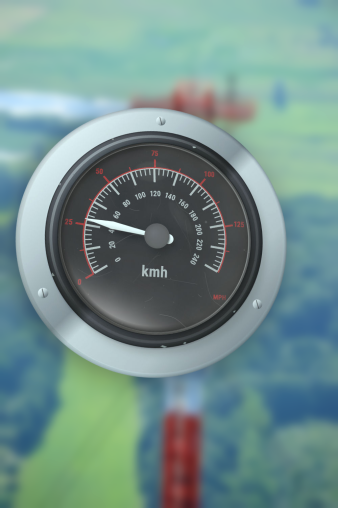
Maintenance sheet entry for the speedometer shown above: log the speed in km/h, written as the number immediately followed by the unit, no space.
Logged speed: 44km/h
